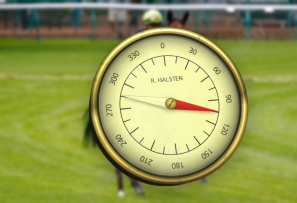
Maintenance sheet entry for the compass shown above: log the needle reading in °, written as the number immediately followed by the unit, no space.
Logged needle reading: 105°
